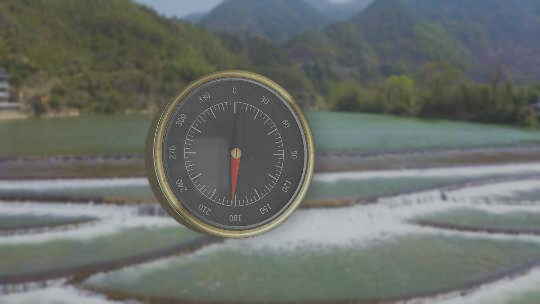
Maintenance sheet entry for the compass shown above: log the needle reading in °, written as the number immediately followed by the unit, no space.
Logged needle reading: 185°
